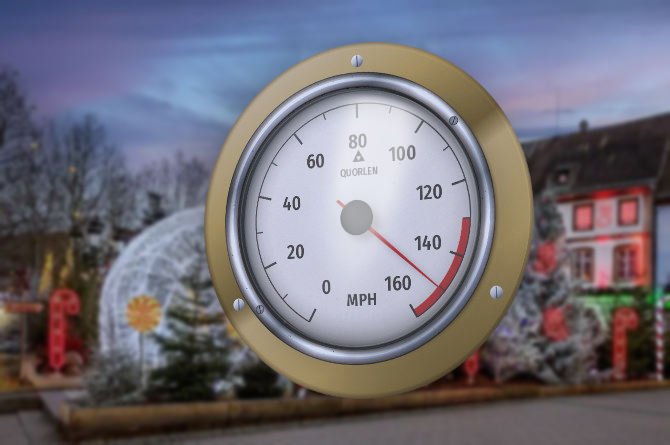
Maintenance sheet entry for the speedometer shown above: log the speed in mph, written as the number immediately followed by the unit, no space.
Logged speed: 150mph
